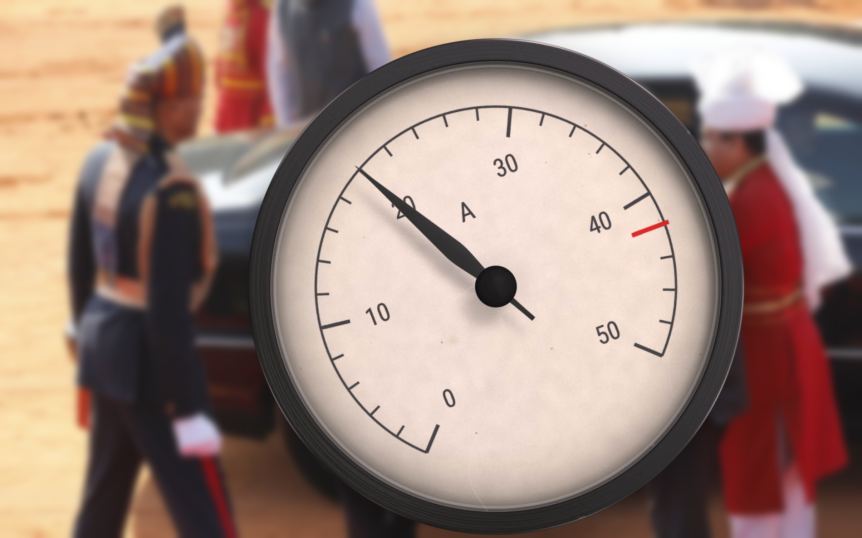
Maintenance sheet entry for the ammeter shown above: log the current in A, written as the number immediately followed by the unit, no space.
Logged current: 20A
